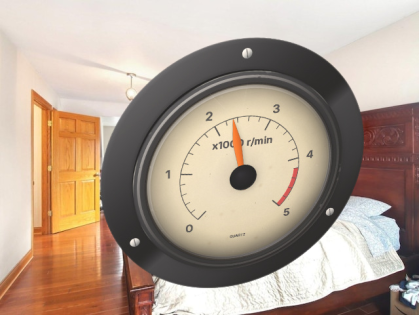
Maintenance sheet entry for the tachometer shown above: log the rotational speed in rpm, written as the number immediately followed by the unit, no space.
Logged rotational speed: 2300rpm
